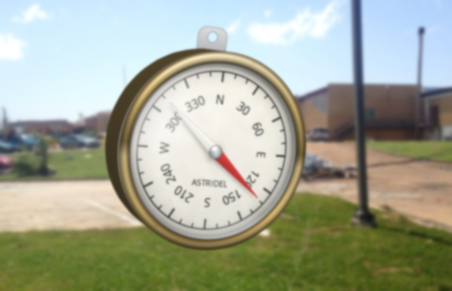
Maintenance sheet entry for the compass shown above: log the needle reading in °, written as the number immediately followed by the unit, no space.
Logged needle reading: 130°
